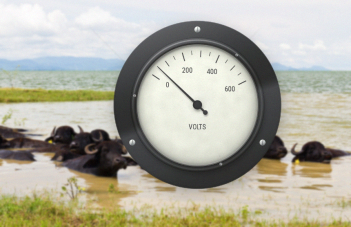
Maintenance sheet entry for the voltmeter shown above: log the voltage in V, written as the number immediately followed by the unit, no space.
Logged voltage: 50V
